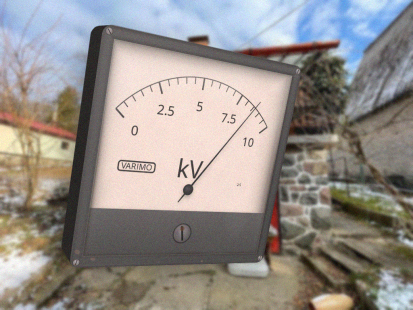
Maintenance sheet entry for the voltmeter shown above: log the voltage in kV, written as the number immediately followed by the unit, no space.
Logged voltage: 8.5kV
